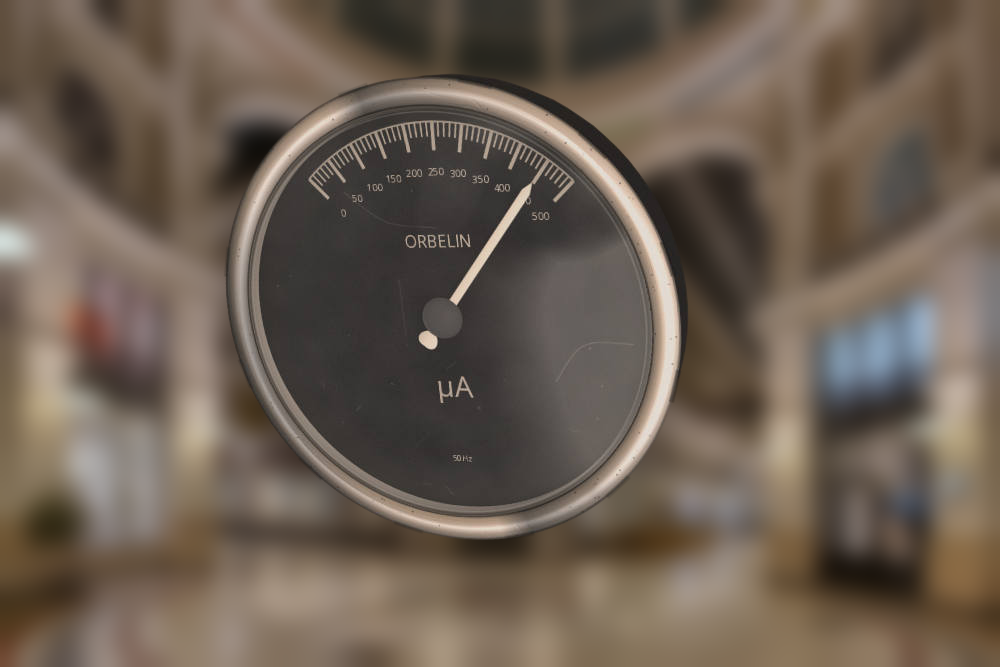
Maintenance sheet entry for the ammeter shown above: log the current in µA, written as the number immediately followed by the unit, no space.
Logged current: 450µA
